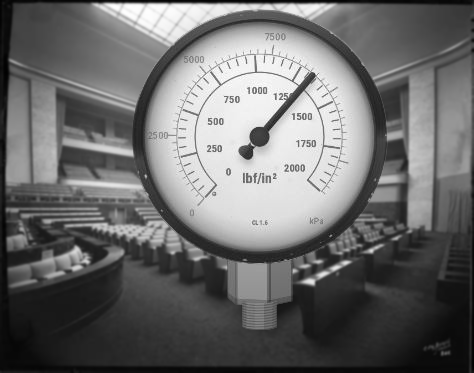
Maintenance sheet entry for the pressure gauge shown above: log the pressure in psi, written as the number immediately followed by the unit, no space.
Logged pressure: 1325psi
